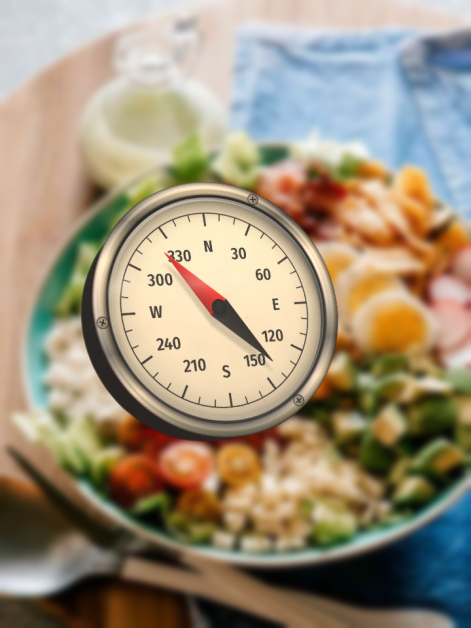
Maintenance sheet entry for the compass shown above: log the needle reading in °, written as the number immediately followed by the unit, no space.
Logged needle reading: 320°
